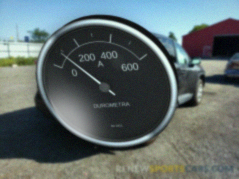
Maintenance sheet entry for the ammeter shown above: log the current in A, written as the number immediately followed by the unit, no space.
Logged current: 100A
